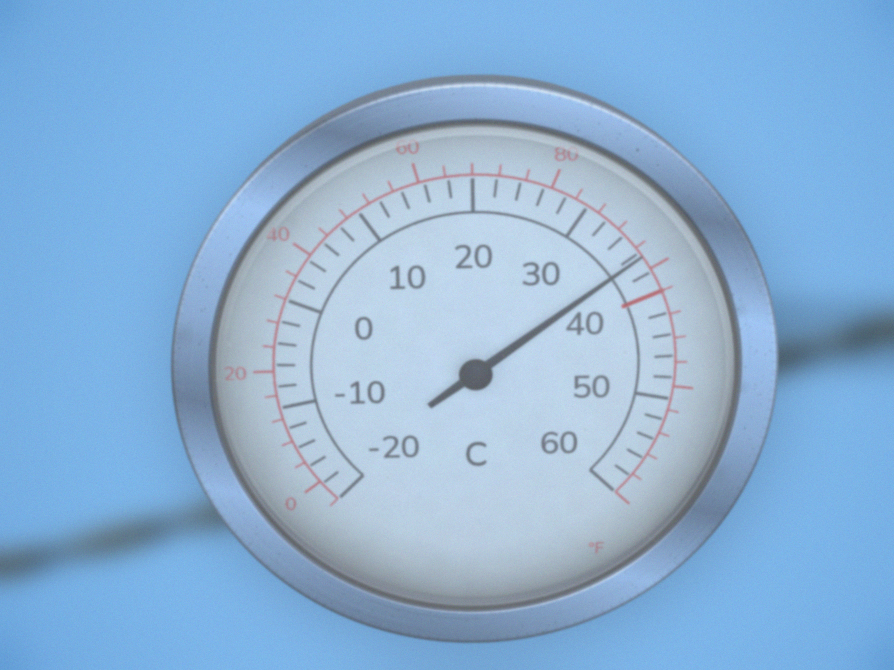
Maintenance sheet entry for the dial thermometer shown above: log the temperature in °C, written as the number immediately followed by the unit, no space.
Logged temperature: 36°C
